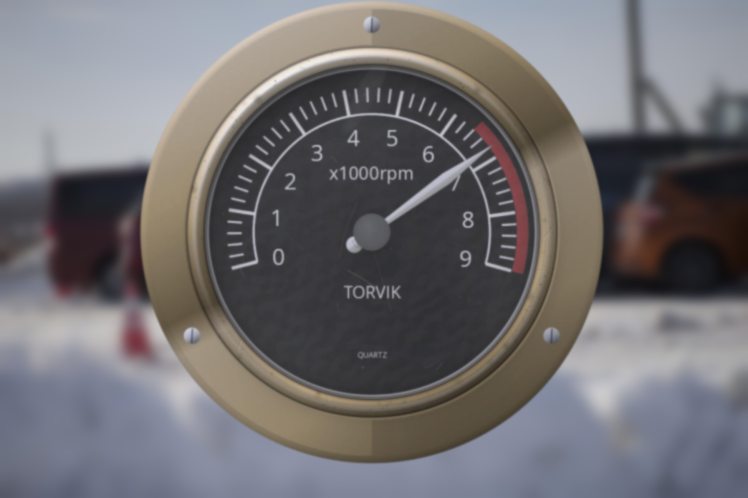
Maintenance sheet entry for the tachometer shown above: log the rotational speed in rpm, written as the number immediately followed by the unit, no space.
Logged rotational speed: 6800rpm
